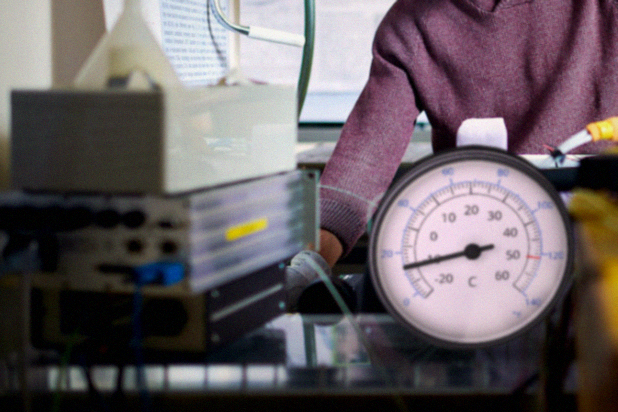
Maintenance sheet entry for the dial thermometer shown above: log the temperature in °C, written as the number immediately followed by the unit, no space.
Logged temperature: -10°C
